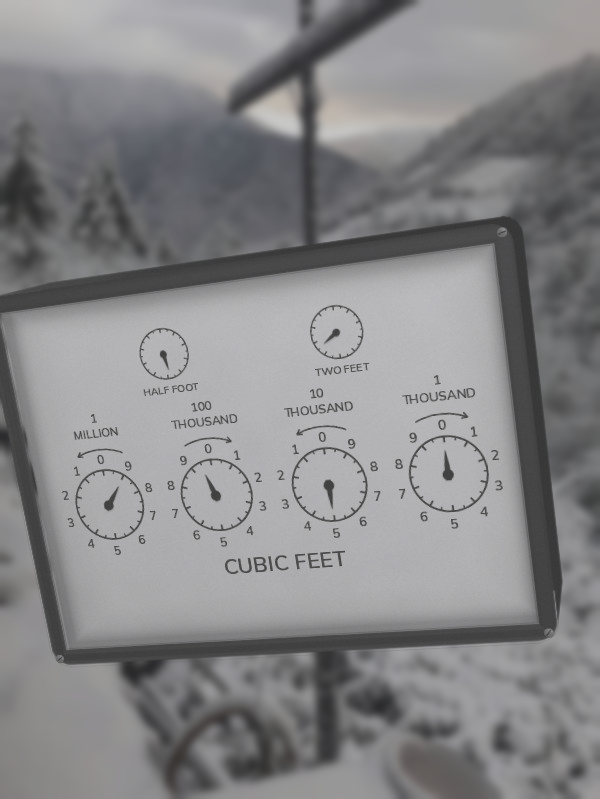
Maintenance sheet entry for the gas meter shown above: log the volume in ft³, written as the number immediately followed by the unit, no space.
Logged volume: 895000ft³
